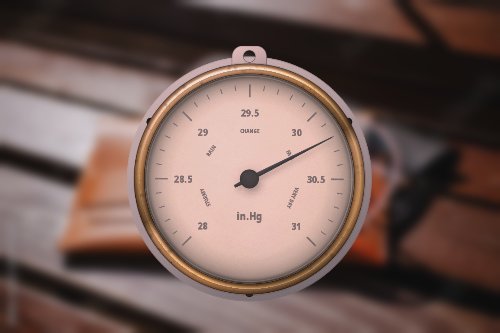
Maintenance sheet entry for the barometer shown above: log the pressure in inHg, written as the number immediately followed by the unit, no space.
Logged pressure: 30.2inHg
